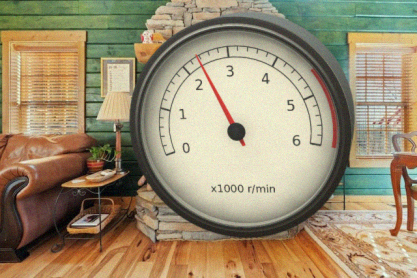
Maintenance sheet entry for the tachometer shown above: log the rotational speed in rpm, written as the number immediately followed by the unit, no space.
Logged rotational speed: 2400rpm
